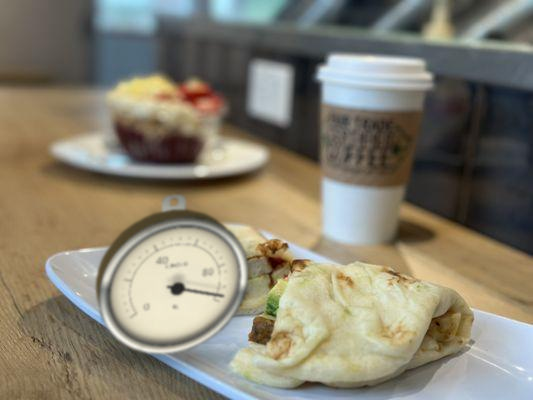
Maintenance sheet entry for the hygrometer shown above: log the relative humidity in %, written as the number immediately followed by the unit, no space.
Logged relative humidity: 96%
